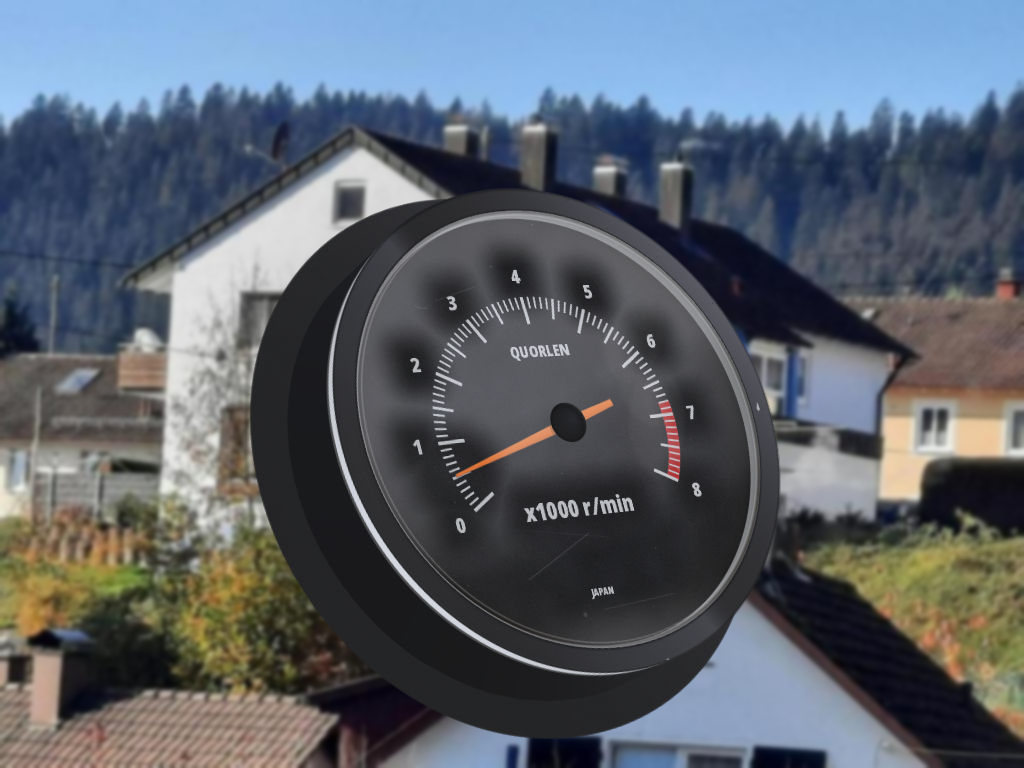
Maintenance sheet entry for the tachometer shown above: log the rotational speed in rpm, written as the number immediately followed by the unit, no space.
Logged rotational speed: 500rpm
